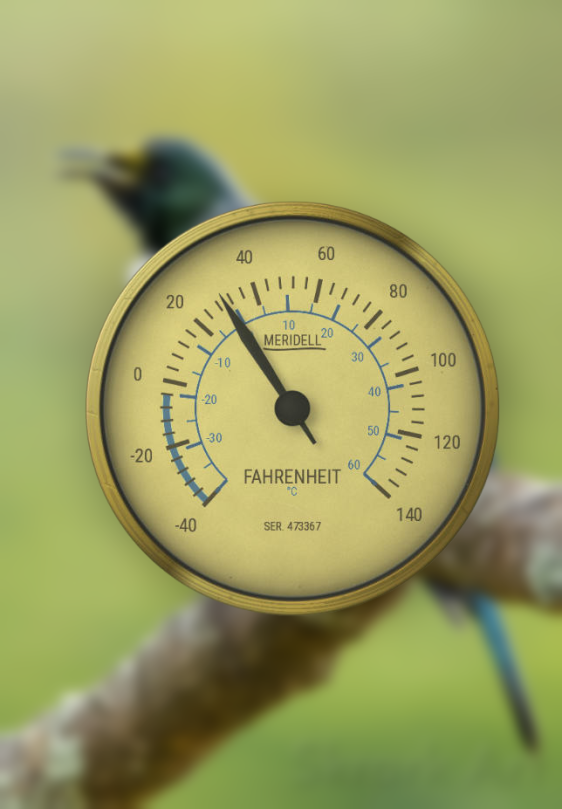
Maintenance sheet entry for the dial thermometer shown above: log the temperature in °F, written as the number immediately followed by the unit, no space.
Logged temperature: 30°F
